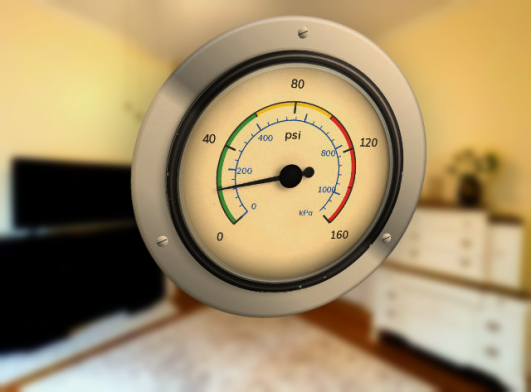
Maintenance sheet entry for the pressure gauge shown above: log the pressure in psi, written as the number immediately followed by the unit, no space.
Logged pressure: 20psi
